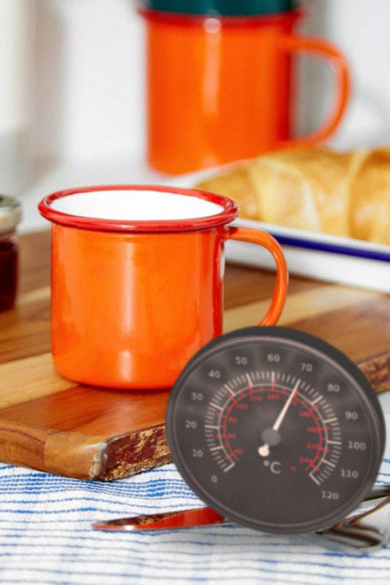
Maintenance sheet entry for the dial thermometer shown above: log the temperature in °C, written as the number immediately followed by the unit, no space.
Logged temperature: 70°C
